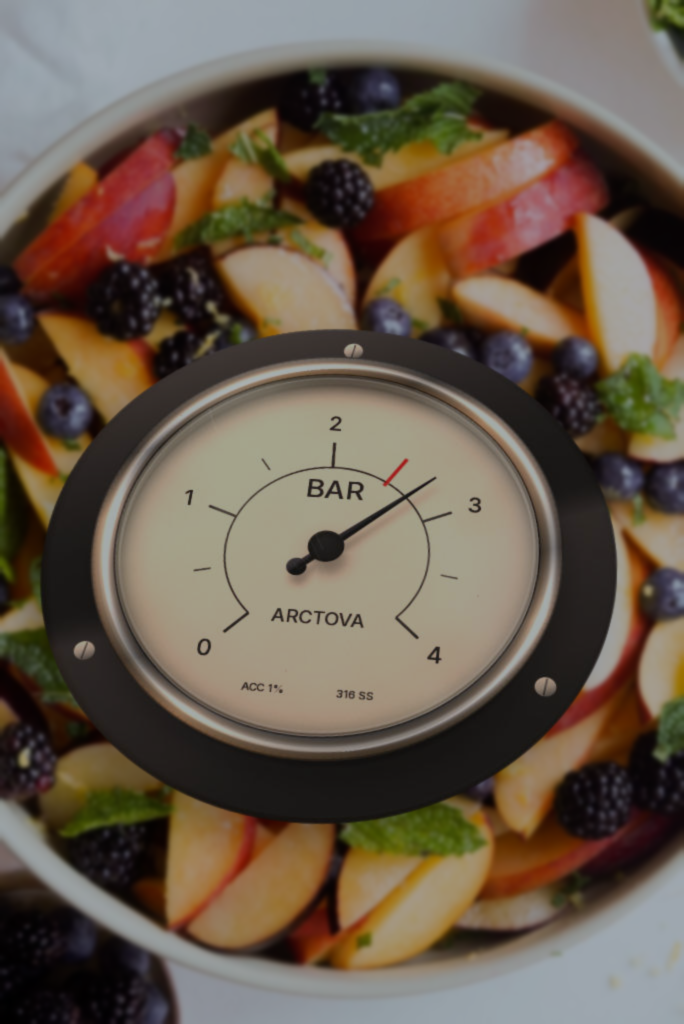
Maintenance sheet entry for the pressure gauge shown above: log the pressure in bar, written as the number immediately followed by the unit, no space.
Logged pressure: 2.75bar
